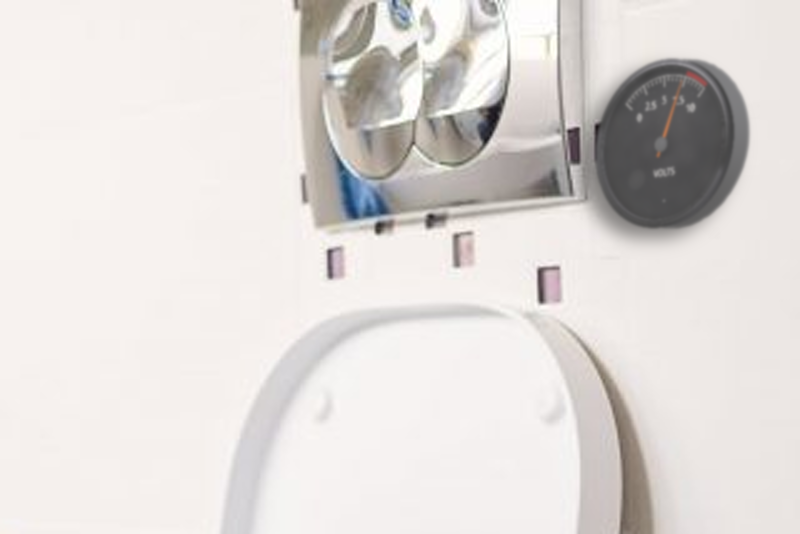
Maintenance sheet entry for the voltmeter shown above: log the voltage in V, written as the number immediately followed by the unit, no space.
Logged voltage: 7.5V
